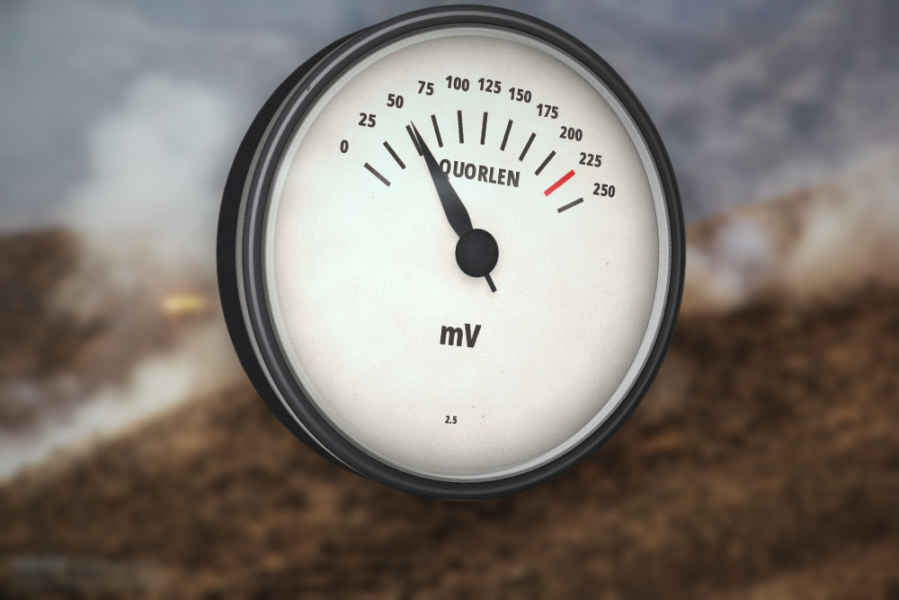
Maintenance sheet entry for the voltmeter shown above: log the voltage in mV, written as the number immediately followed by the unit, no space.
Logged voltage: 50mV
